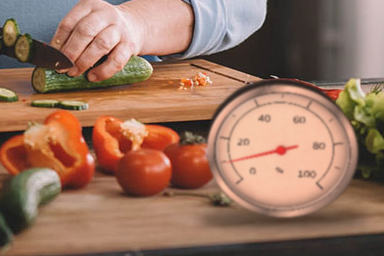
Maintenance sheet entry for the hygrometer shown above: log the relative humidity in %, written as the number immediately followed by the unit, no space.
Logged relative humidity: 10%
